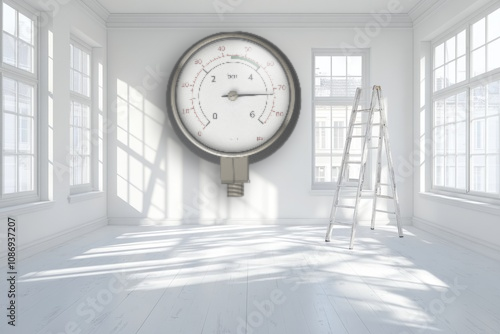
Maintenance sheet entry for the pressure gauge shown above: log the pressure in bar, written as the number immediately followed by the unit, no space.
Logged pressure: 5bar
